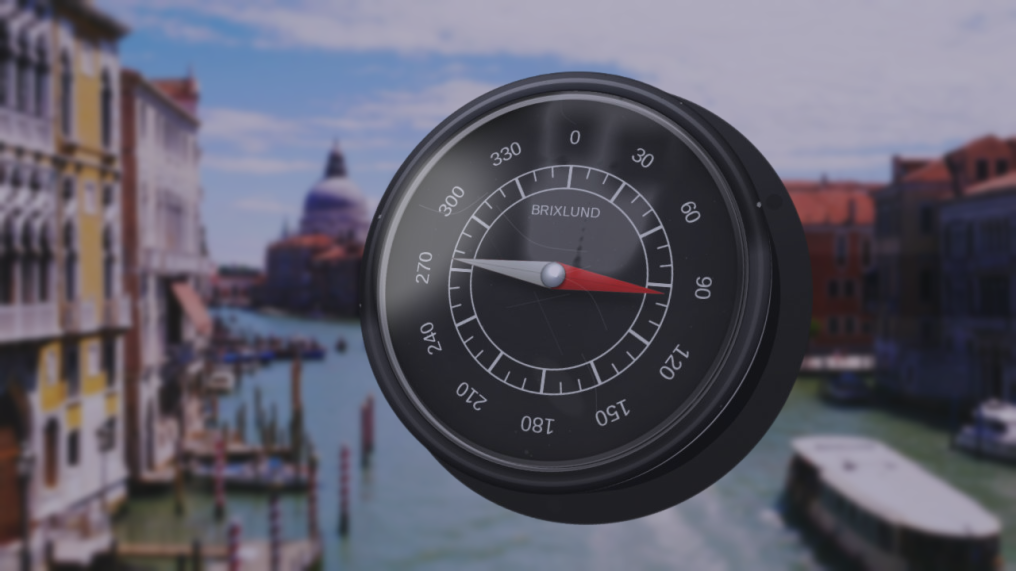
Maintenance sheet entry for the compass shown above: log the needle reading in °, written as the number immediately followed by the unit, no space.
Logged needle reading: 95°
